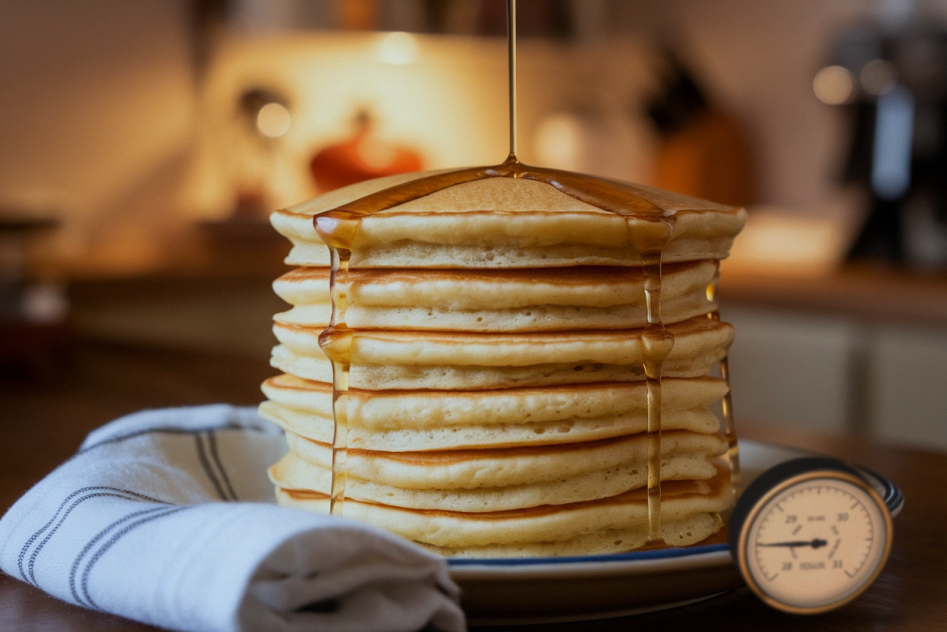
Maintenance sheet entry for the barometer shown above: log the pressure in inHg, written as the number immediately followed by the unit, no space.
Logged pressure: 28.5inHg
